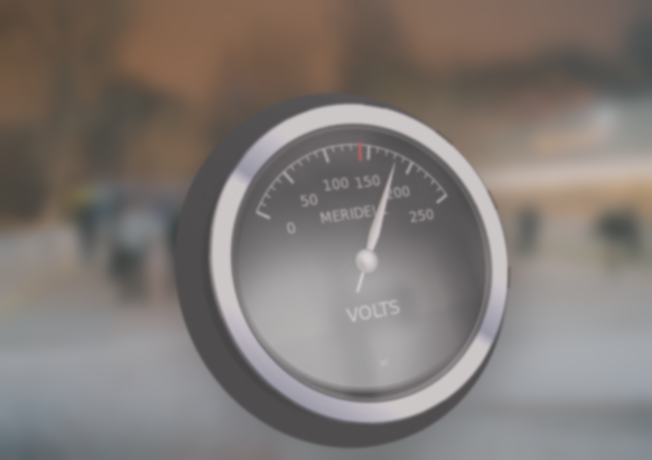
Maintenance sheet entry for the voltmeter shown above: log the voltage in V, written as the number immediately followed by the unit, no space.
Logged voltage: 180V
